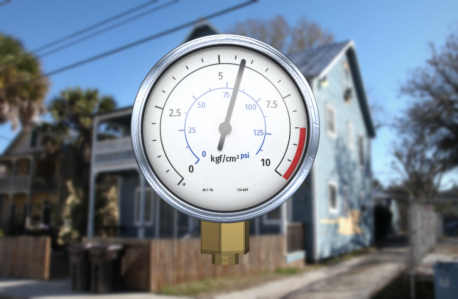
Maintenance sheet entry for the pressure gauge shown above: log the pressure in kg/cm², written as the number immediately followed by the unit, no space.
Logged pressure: 5.75kg/cm²
